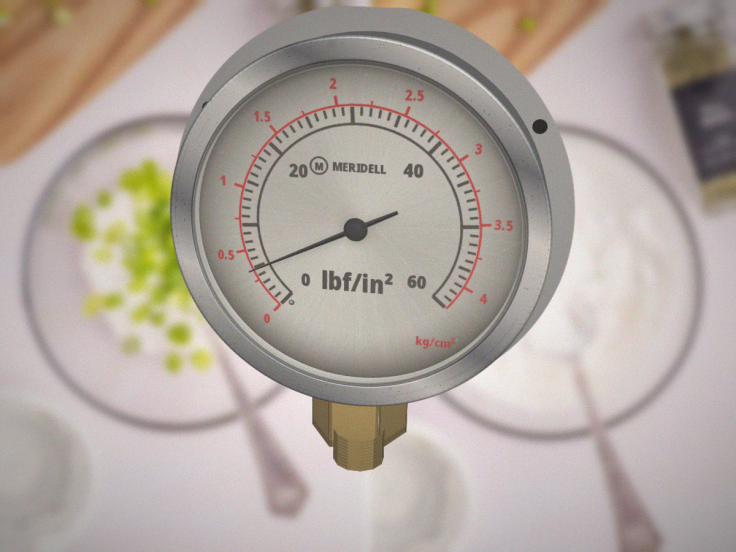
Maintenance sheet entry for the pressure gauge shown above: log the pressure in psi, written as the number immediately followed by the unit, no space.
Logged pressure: 5psi
